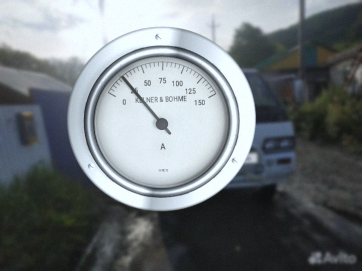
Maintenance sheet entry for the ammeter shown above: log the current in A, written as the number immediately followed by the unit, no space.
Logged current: 25A
